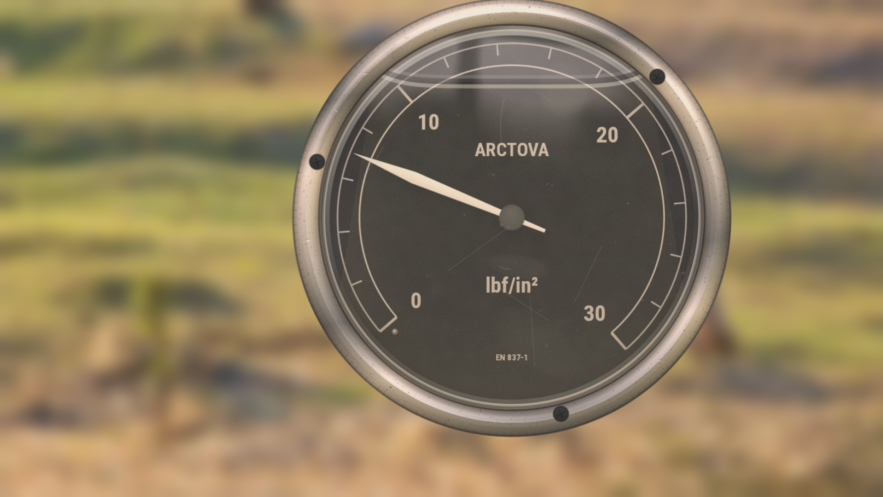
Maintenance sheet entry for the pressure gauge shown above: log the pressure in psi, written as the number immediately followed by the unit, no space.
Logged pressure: 7psi
